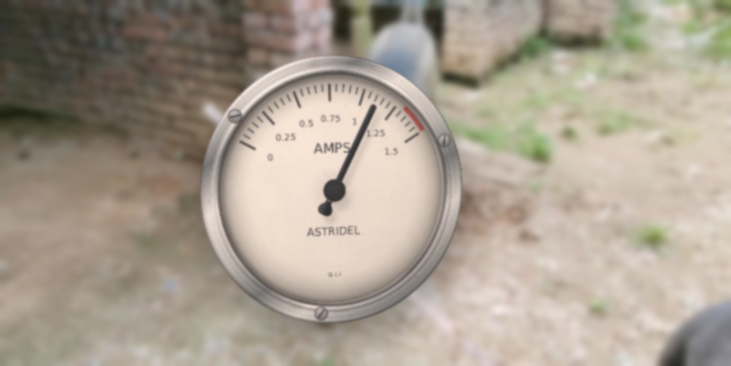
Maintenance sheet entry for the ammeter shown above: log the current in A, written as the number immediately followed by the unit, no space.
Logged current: 1.1A
